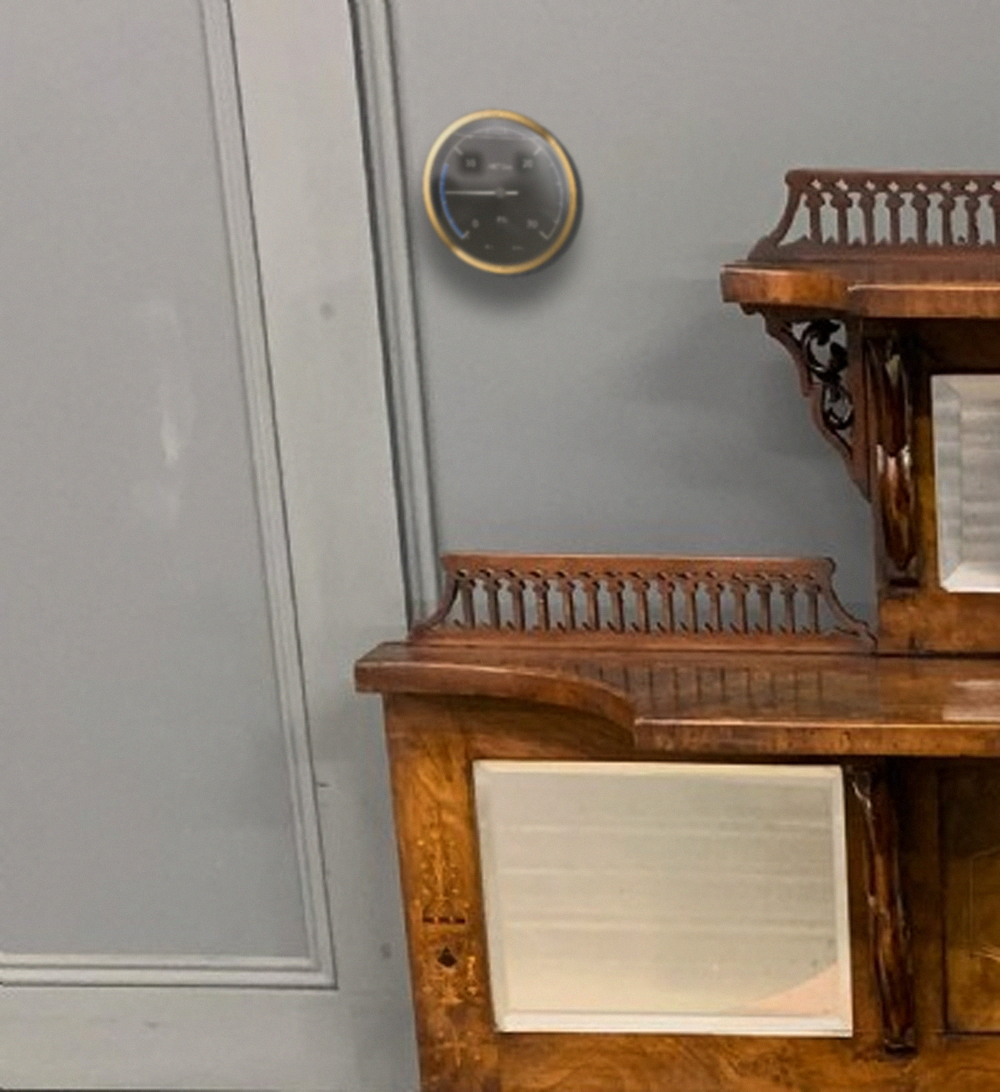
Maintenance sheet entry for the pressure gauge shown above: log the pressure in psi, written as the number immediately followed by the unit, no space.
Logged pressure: 5psi
